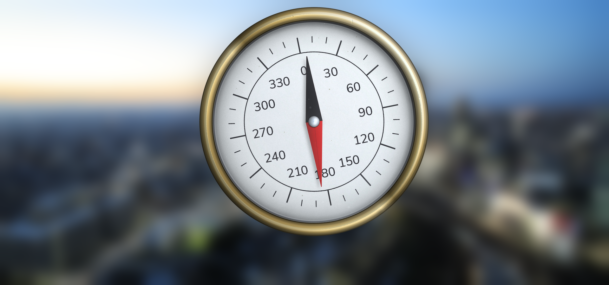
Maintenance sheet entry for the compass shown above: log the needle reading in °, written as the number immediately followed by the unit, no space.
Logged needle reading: 185°
